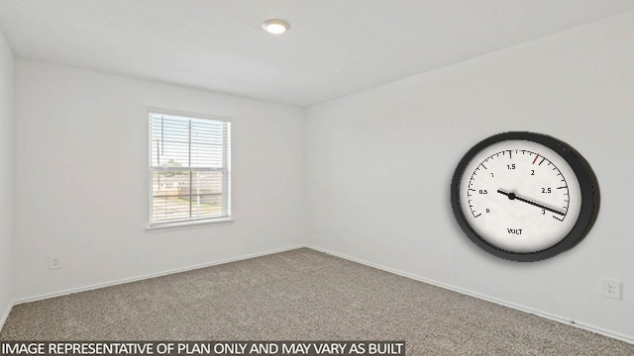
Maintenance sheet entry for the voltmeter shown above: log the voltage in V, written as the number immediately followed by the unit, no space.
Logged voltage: 2.9V
